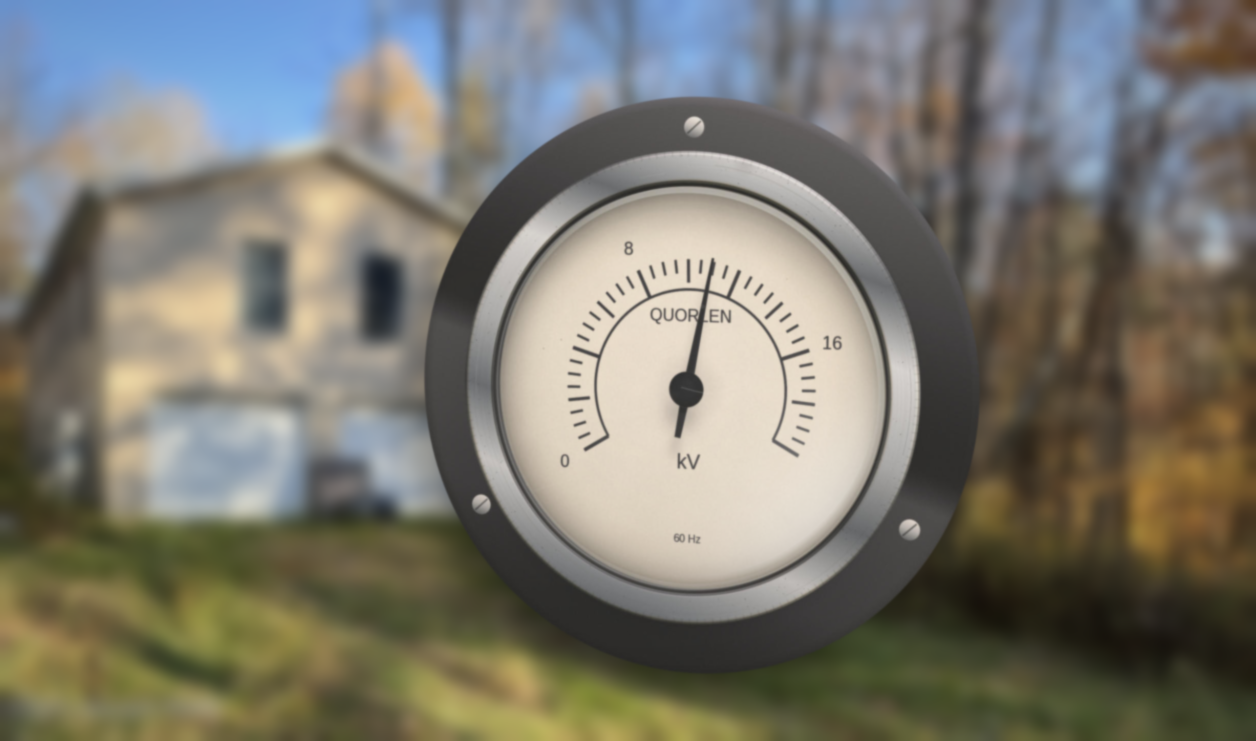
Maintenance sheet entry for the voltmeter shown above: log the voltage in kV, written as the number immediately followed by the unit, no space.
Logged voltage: 11kV
